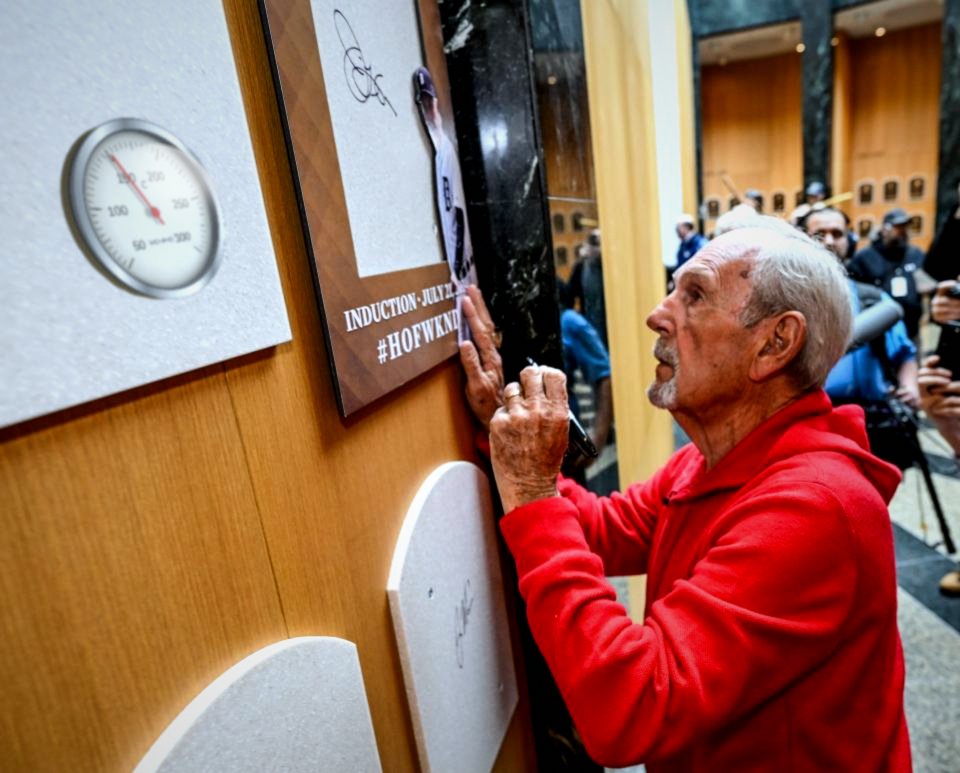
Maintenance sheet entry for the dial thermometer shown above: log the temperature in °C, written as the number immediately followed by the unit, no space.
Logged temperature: 150°C
